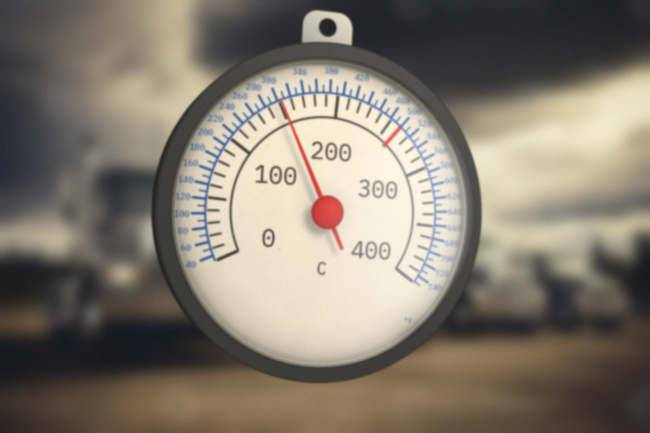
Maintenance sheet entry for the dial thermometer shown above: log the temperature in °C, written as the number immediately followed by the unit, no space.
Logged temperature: 150°C
